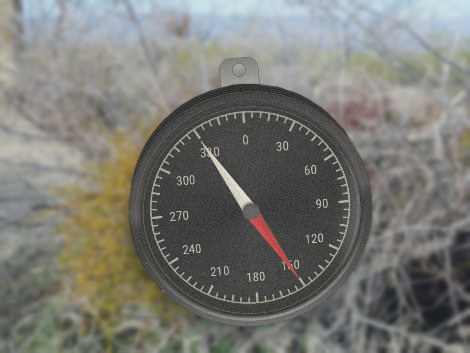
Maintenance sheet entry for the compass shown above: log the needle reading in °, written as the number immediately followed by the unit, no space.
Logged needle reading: 150°
